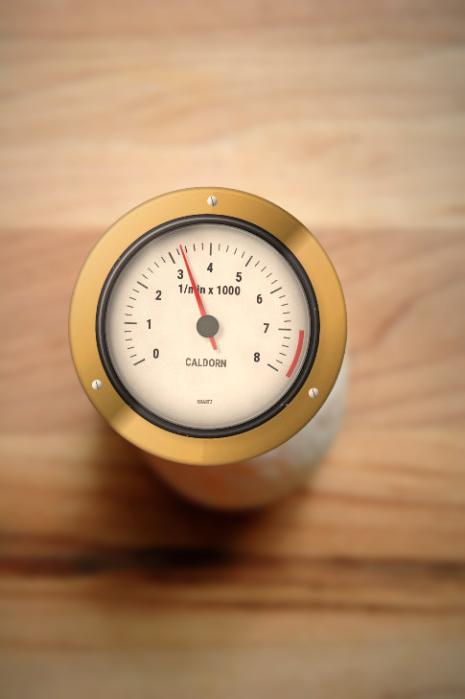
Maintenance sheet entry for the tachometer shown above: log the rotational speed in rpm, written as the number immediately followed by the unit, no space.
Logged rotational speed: 3300rpm
